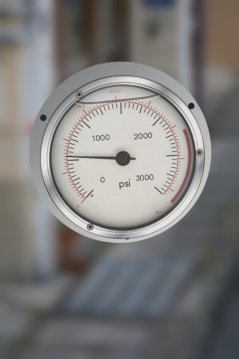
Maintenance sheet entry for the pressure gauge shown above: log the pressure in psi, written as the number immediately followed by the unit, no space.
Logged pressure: 550psi
